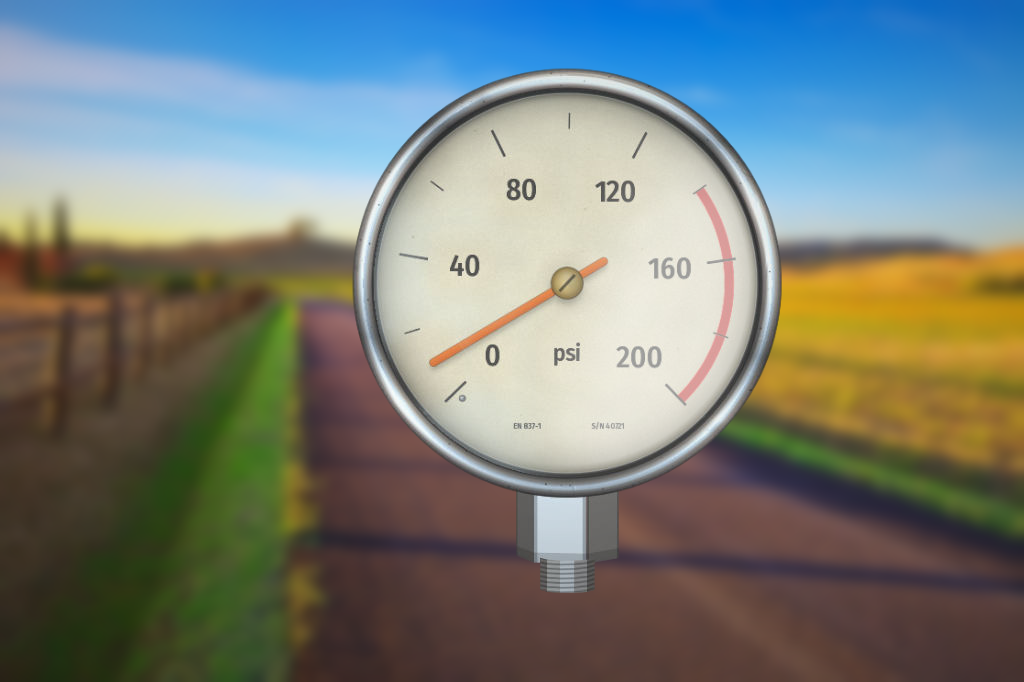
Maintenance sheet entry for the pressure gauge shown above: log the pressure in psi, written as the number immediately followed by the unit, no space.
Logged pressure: 10psi
